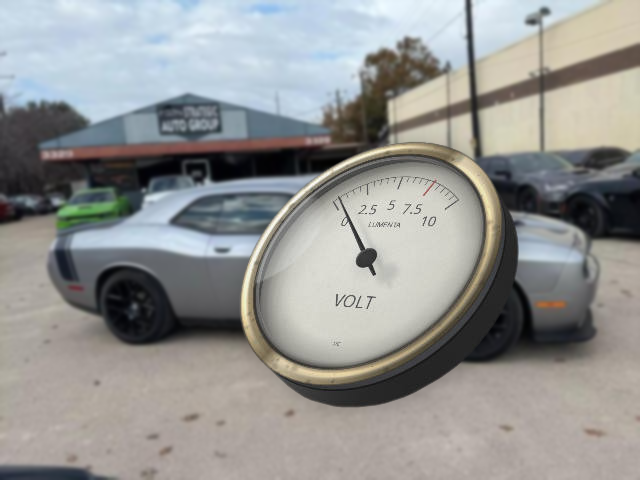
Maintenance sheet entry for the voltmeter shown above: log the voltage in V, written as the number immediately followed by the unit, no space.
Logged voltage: 0.5V
